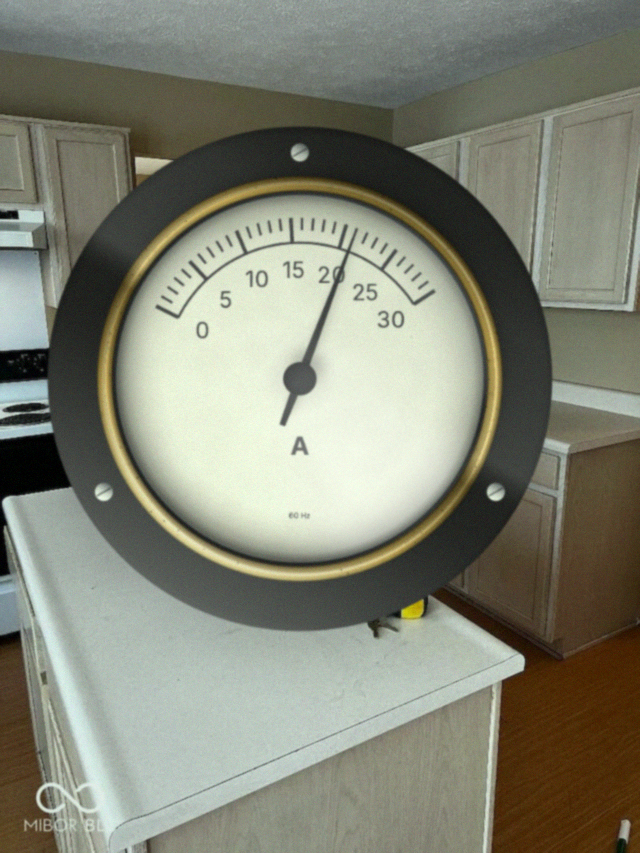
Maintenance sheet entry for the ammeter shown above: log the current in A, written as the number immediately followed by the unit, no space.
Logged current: 21A
